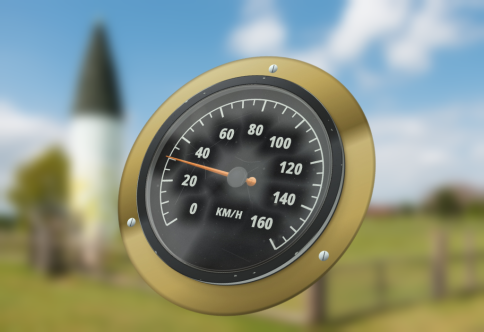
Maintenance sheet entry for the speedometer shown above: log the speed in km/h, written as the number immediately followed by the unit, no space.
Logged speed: 30km/h
